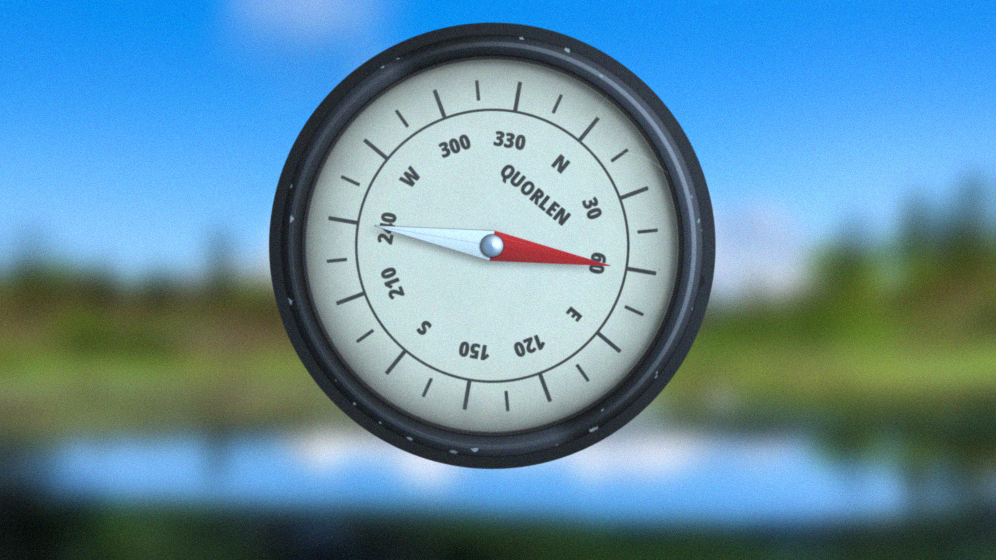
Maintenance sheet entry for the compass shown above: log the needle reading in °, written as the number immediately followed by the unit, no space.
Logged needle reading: 60°
